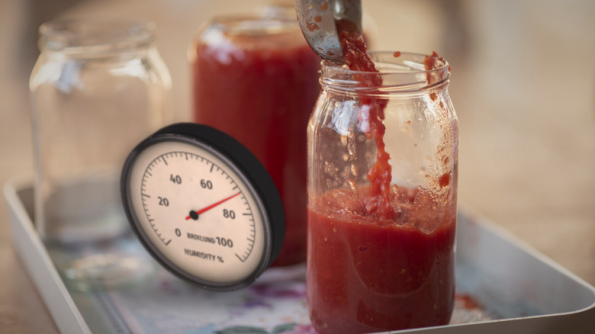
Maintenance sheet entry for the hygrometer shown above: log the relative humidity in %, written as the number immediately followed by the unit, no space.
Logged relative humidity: 72%
